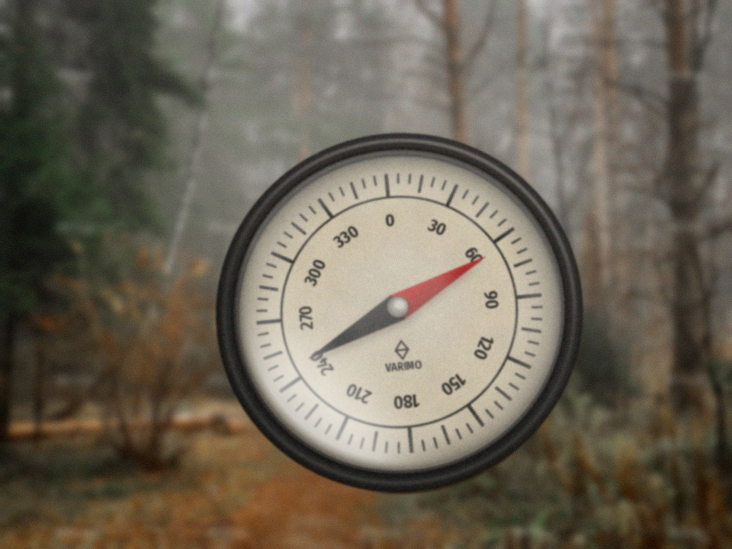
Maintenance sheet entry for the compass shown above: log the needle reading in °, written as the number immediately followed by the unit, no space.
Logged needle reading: 65°
